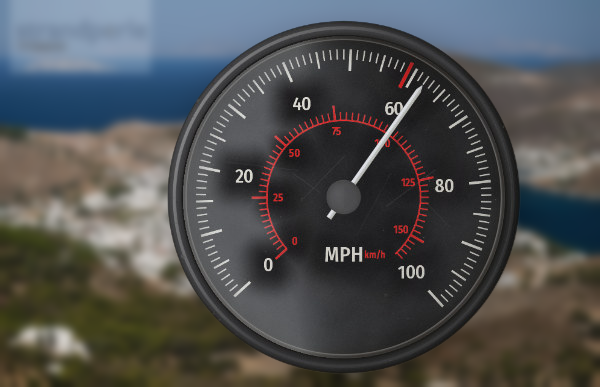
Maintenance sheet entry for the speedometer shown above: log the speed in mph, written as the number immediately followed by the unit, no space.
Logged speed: 62mph
